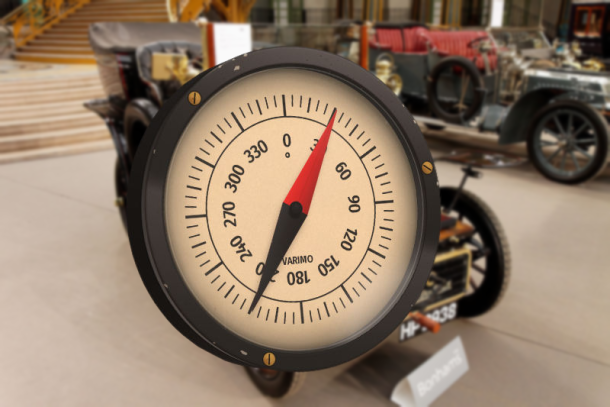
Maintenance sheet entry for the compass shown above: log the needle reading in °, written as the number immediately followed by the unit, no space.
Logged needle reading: 30°
